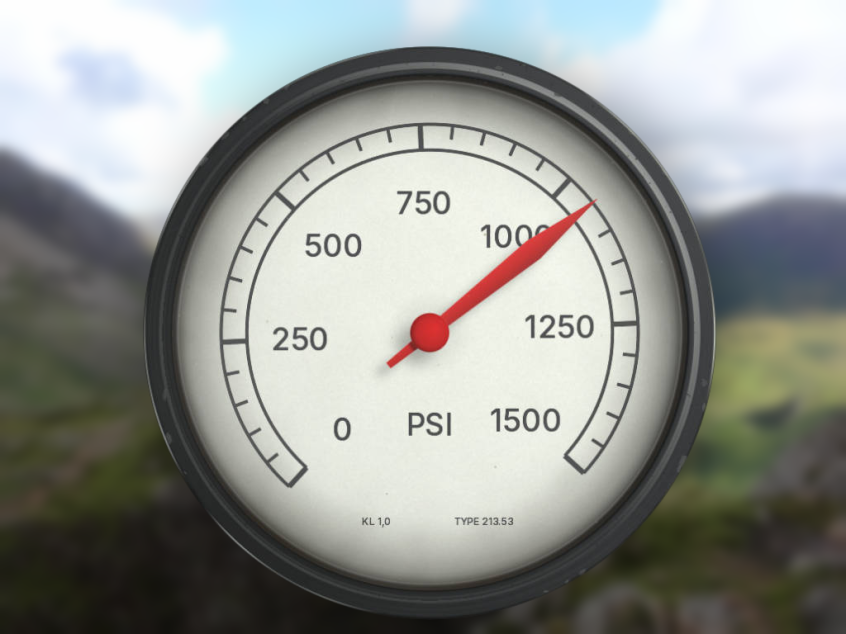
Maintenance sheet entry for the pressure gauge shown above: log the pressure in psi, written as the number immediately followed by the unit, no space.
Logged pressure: 1050psi
